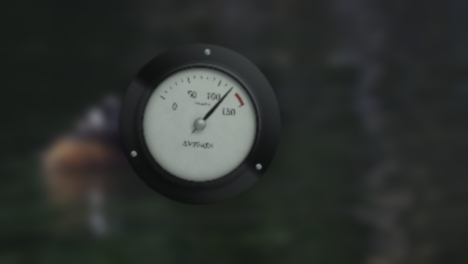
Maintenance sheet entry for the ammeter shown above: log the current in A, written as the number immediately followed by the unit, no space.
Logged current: 120A
